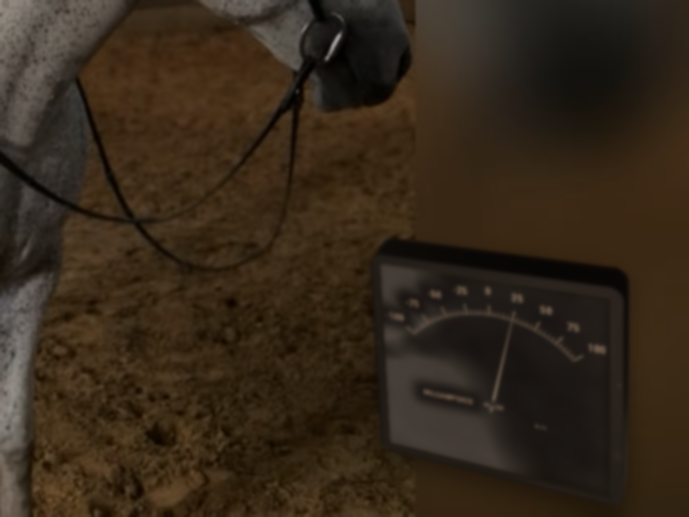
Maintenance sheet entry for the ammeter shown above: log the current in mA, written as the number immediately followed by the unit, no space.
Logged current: 25mA
